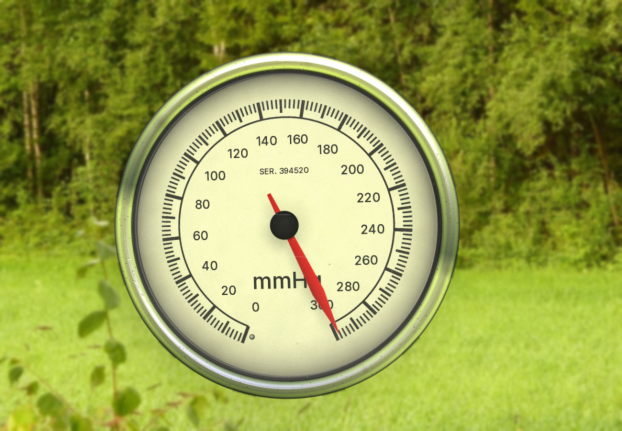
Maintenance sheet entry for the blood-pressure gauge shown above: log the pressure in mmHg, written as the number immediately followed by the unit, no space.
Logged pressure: 298mmHg
